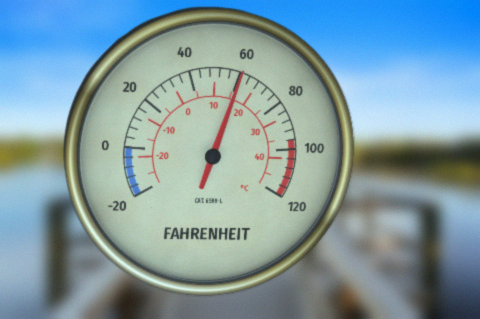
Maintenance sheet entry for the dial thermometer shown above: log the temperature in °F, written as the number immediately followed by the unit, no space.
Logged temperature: 60°F
